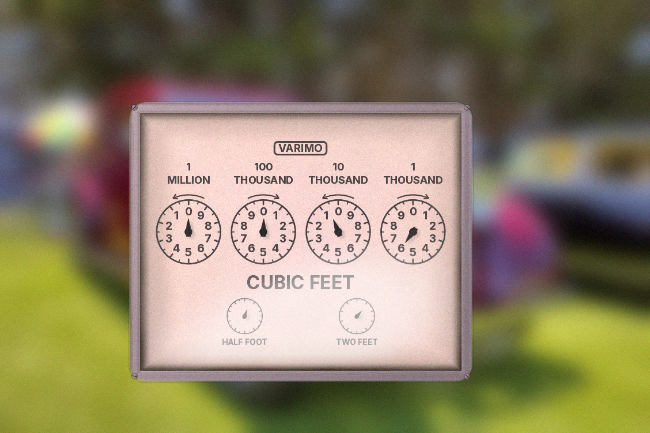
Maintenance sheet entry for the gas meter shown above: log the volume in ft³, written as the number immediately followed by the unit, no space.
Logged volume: 600ft³
